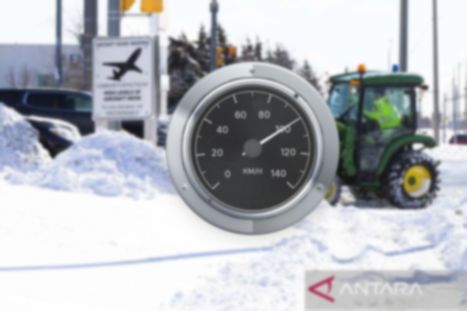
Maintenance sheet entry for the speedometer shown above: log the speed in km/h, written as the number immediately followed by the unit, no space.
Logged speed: 100km/h
